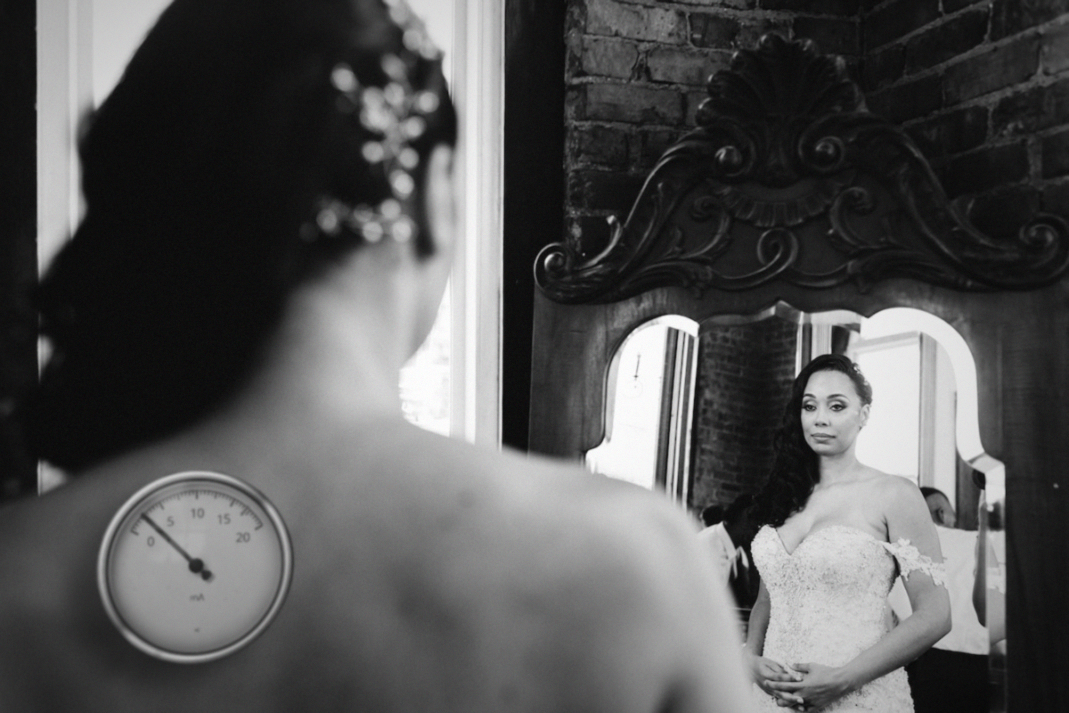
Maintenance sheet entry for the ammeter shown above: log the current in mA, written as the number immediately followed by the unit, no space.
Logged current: 2.5mA
